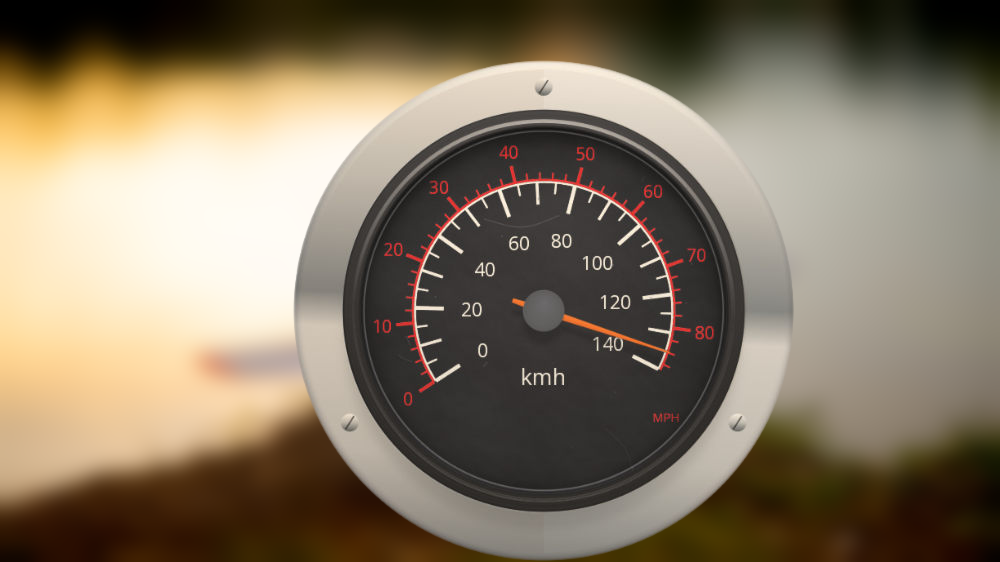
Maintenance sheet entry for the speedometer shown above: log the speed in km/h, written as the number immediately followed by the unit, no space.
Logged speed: 135km/h
